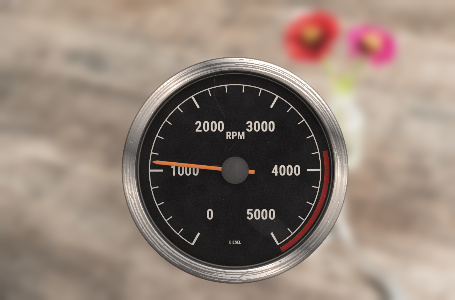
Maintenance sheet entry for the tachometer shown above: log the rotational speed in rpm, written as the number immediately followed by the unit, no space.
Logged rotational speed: 1100rpm
